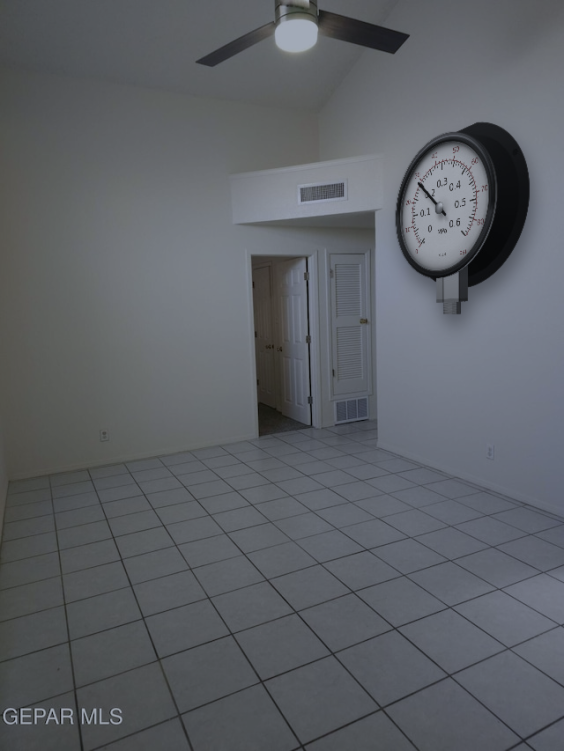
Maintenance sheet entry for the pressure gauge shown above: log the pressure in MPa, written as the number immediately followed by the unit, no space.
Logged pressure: 0.2MPa
